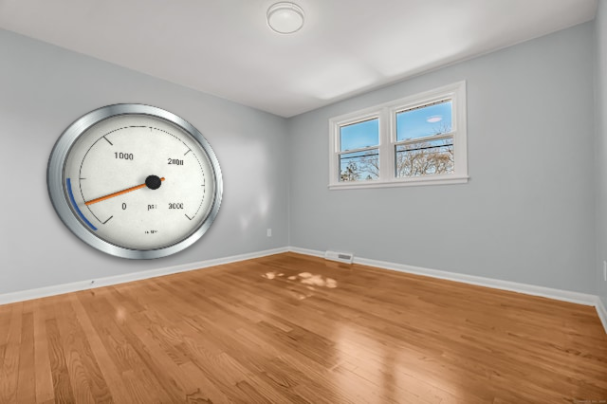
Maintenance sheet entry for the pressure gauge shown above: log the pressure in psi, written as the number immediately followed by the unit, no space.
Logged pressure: 250psi
